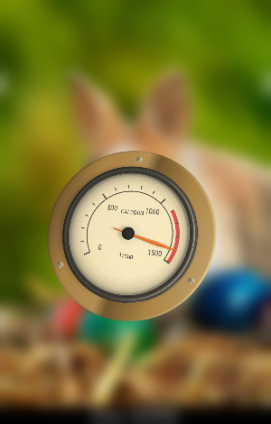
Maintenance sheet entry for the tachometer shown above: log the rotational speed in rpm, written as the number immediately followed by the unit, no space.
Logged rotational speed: 1400rpm
